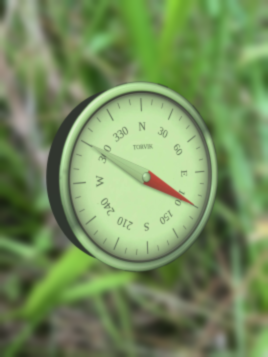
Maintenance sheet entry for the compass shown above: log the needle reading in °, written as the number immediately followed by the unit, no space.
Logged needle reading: 120°
